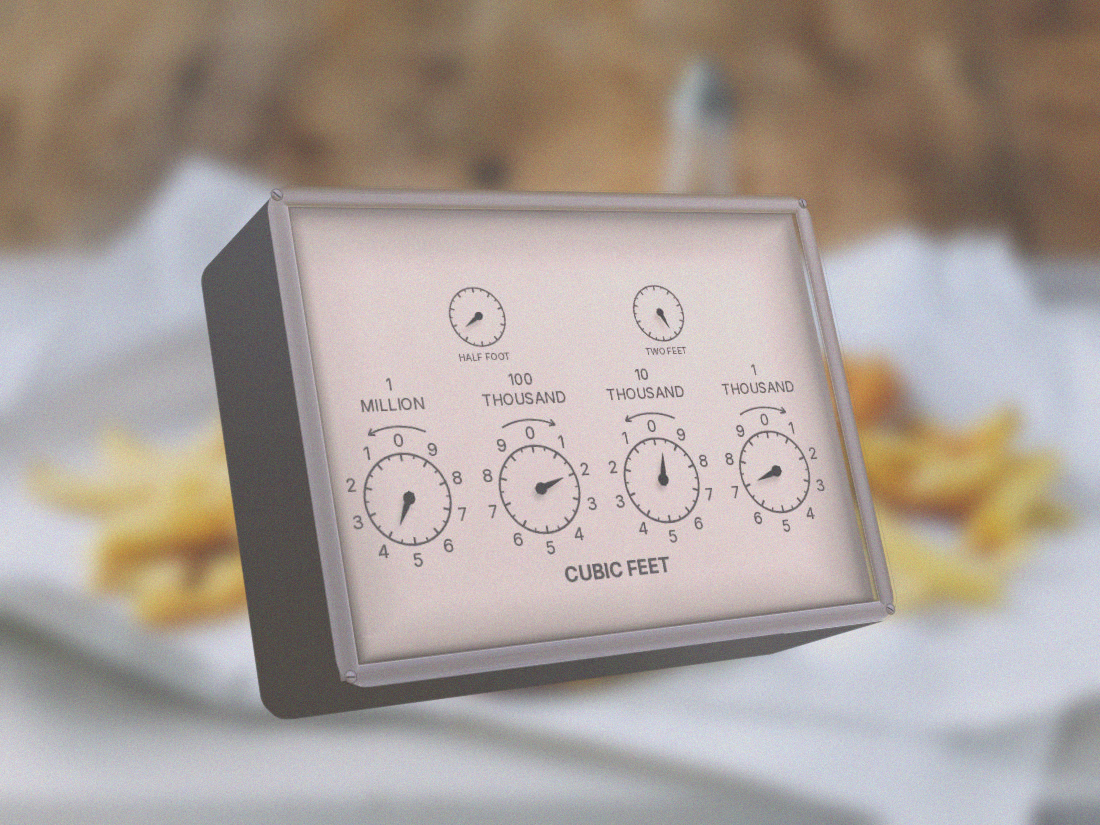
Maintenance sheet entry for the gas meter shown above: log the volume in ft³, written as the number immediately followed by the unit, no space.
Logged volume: 419700ft³
